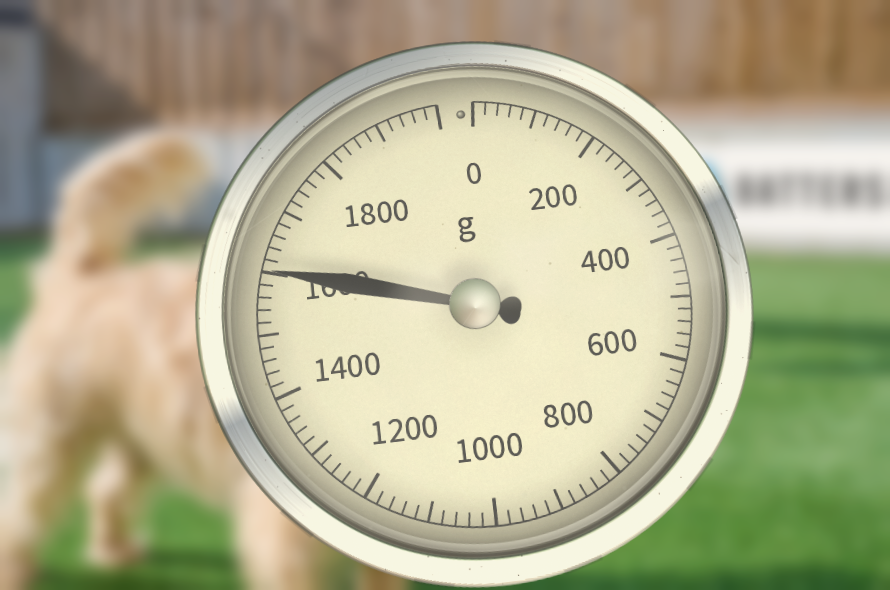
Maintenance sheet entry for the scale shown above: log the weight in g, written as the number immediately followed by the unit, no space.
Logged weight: 1600g
